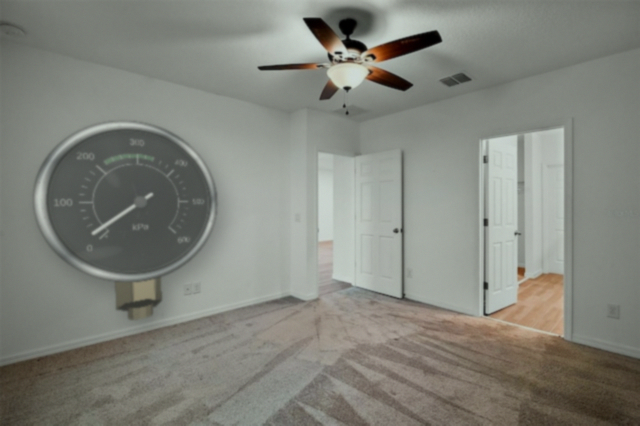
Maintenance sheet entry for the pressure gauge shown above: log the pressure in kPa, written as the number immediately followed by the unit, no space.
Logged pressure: 20kPa
